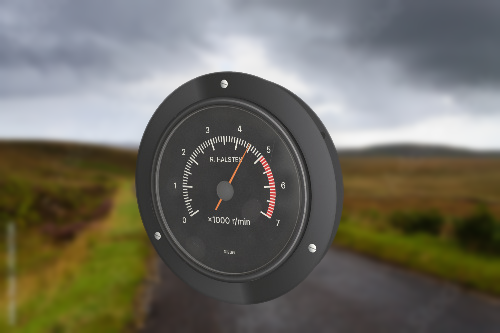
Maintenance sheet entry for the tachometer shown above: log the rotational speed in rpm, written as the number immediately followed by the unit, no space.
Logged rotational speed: 4500rpm
